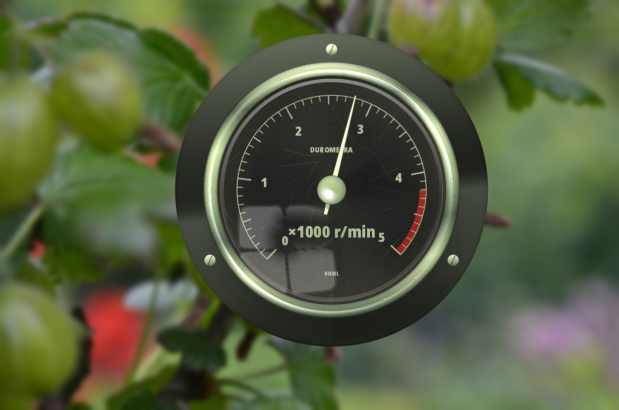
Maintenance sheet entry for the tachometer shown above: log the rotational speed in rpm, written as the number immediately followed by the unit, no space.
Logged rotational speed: 2800rpm
